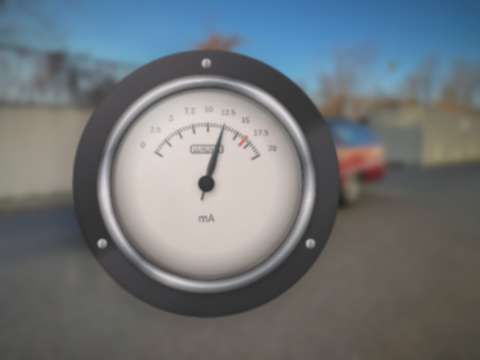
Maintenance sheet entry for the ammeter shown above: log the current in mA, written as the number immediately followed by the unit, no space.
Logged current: 12.5mA
